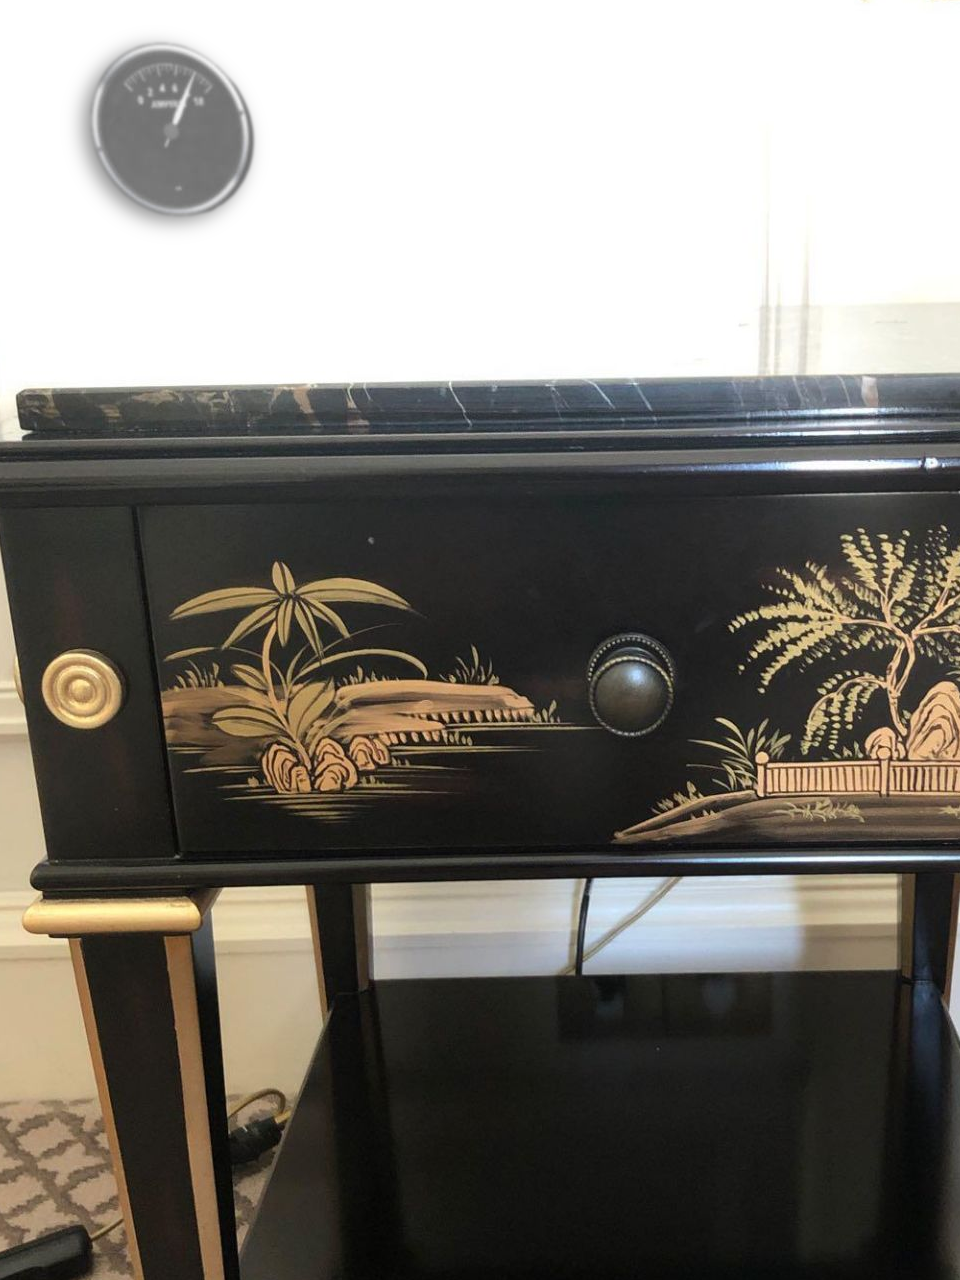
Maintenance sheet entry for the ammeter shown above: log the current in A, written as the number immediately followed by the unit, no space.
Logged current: 8A
